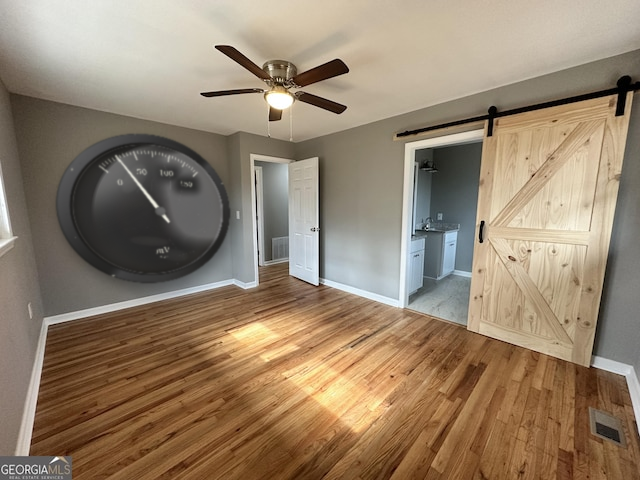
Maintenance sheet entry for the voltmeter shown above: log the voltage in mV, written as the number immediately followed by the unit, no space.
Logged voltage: 25mV
